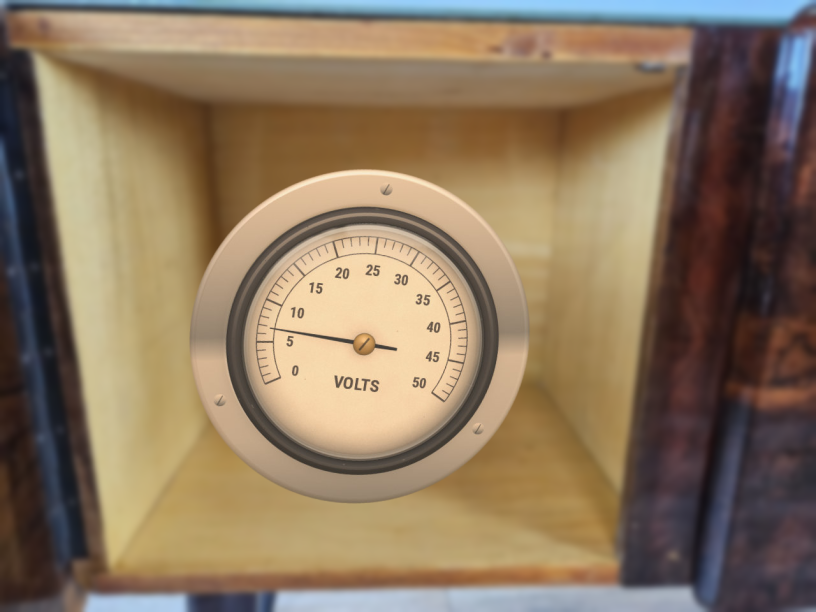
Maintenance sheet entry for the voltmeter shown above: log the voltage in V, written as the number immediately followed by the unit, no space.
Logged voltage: 7V
